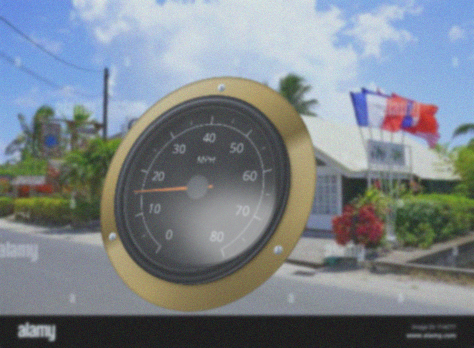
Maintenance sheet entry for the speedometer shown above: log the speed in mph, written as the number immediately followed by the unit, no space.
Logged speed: 15mph
